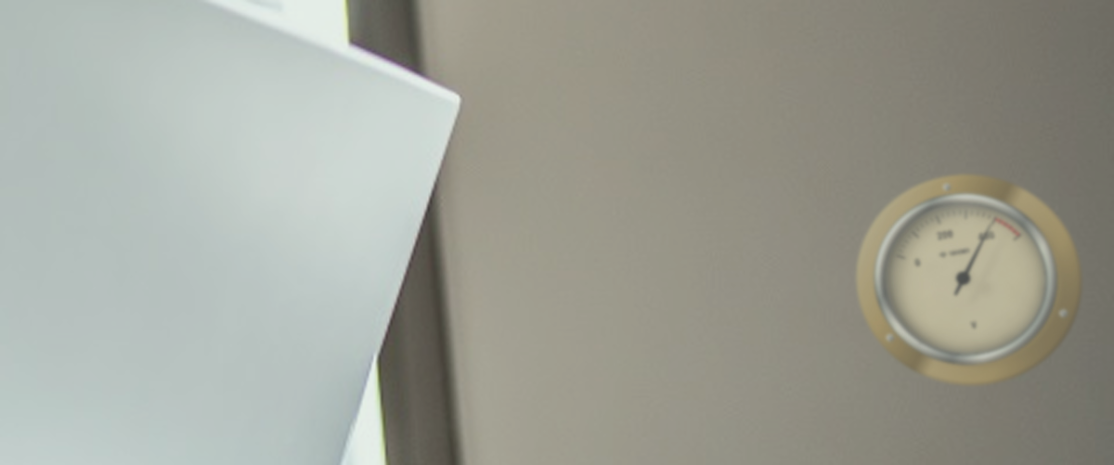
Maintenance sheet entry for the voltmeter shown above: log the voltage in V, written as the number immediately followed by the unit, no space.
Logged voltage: 400V
